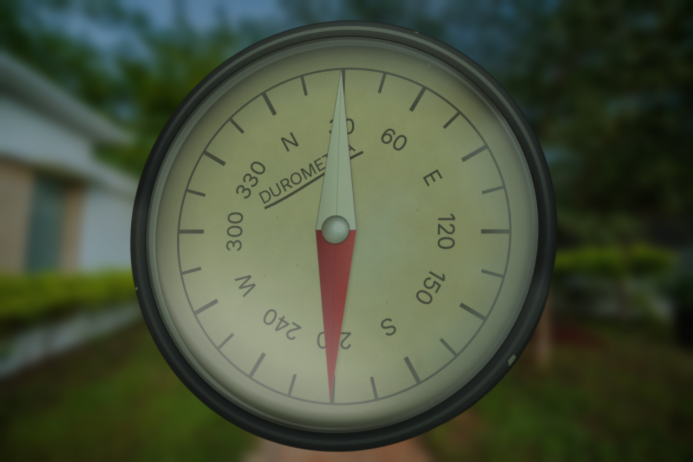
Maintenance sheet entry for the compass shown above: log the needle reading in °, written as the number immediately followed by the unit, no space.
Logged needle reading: 210°
